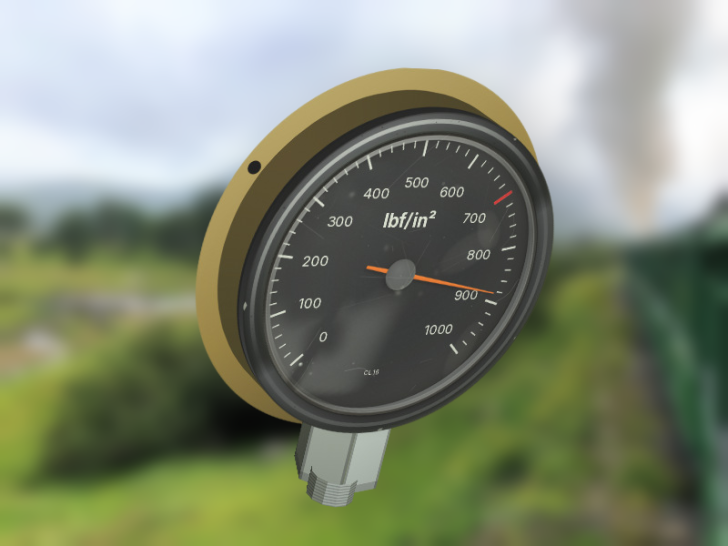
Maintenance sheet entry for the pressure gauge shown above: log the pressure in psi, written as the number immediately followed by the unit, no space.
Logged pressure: 880psi
